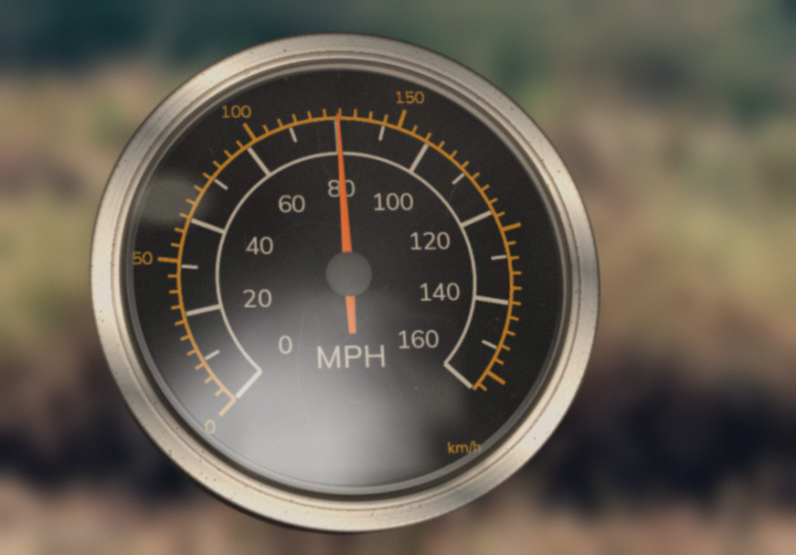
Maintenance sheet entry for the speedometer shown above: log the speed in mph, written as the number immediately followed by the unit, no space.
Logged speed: 80mph
